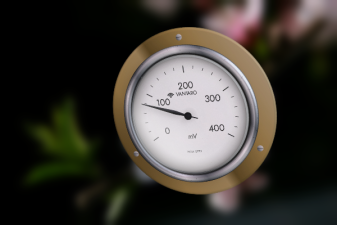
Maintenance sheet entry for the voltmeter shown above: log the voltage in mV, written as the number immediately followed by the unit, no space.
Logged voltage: 80mV
